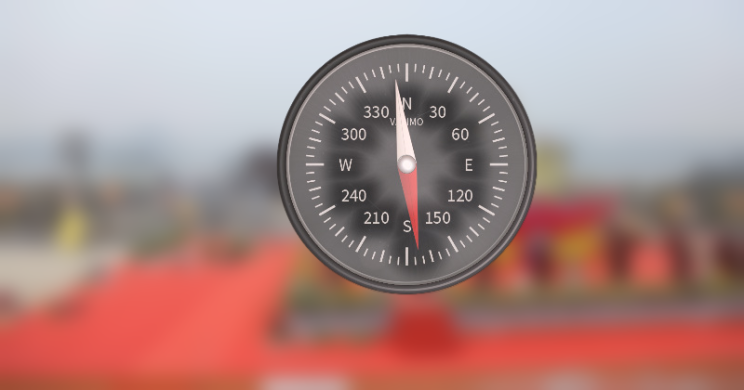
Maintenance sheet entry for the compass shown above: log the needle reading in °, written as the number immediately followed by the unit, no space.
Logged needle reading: 172.5°
